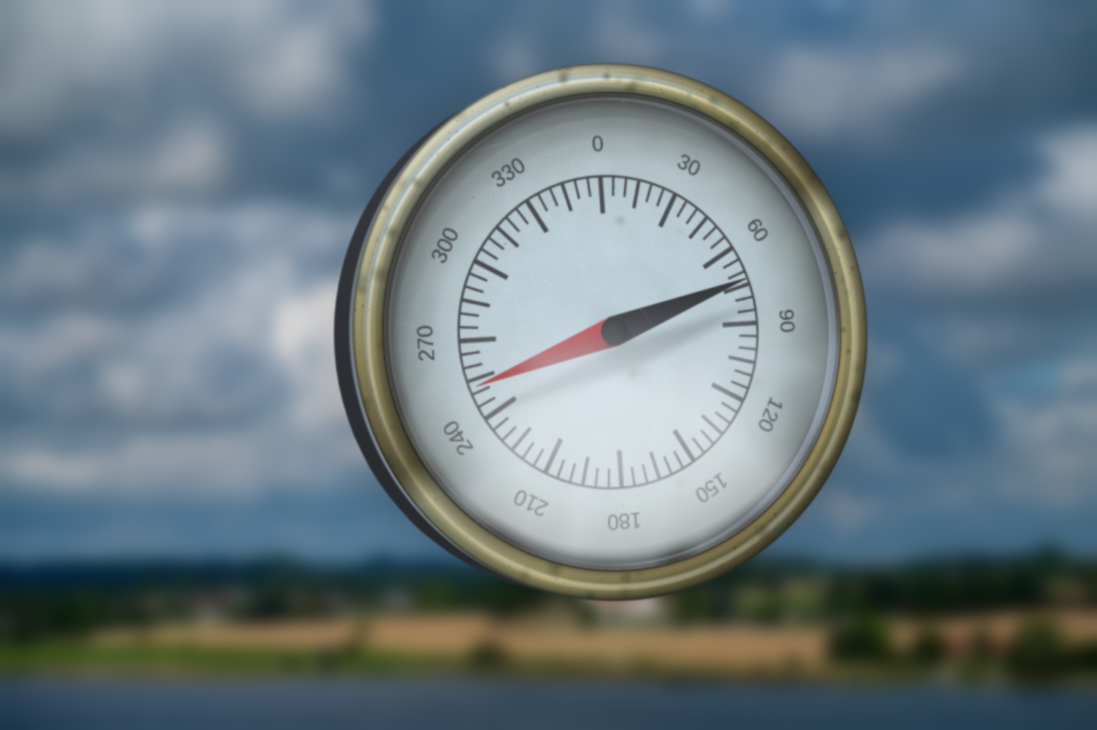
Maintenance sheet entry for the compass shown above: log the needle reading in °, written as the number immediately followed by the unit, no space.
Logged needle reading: 252.5°
